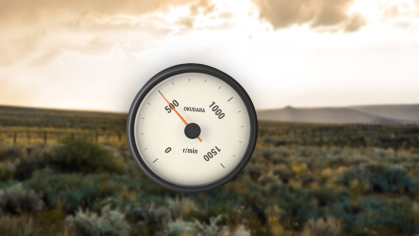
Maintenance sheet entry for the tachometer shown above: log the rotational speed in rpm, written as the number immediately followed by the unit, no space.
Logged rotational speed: 500rpm
